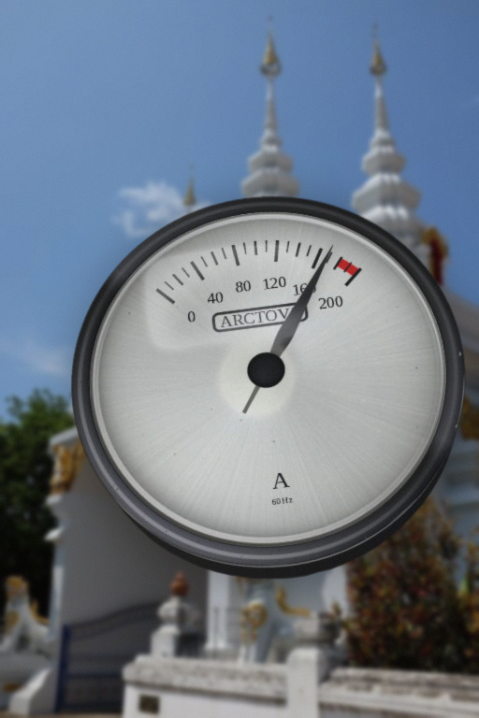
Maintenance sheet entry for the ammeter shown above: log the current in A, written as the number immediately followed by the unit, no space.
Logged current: 170A
